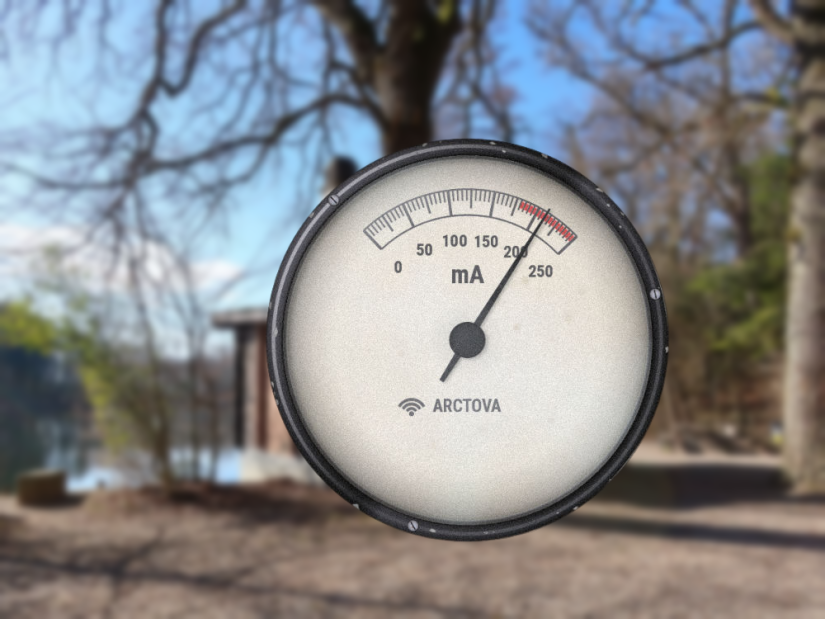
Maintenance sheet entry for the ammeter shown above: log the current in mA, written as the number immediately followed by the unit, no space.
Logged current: 210mA
